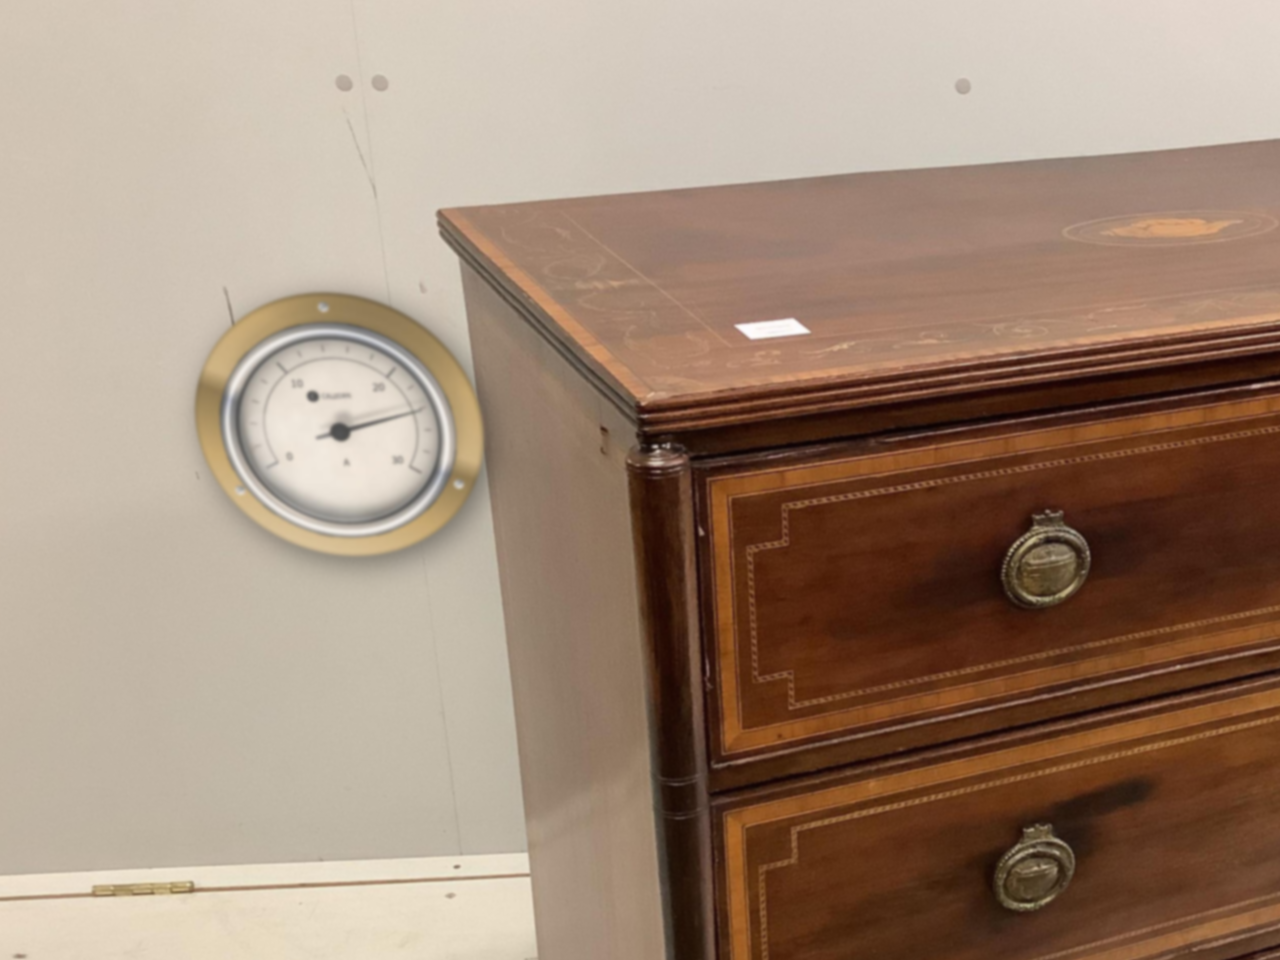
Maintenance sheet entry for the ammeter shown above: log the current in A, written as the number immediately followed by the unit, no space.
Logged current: 24A
